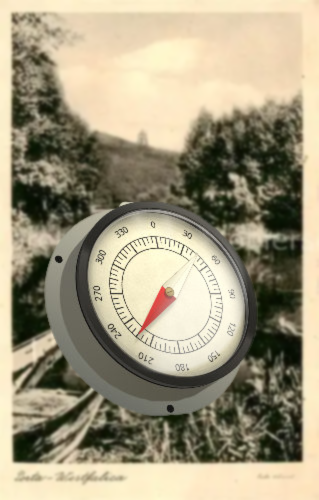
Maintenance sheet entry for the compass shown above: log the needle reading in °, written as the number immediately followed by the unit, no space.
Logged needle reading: 225°
